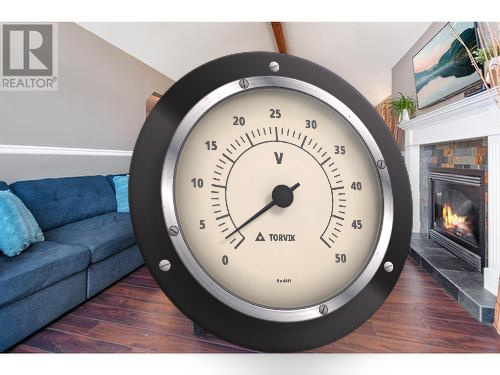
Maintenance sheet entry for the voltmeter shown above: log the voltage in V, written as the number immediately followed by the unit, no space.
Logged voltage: 2V
